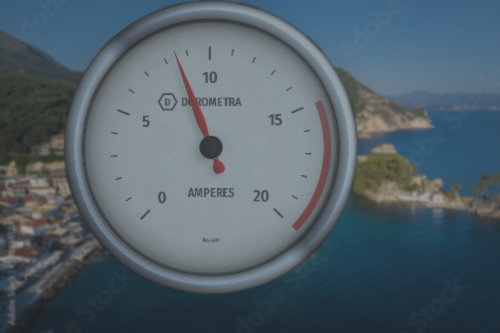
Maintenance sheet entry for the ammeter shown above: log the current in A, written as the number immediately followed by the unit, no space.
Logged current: 8.5A
